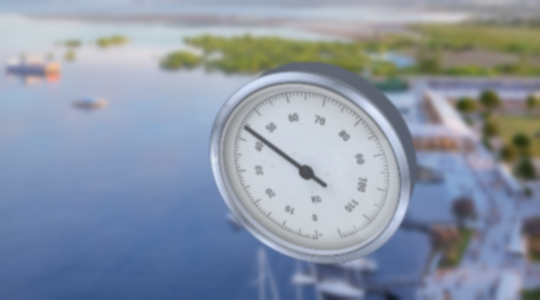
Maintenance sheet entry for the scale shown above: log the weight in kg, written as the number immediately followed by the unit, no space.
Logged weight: 45kg
